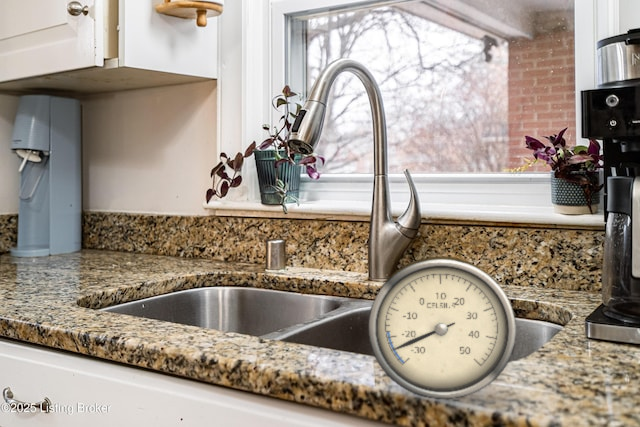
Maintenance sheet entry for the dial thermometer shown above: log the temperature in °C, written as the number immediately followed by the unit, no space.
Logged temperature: -24°C
